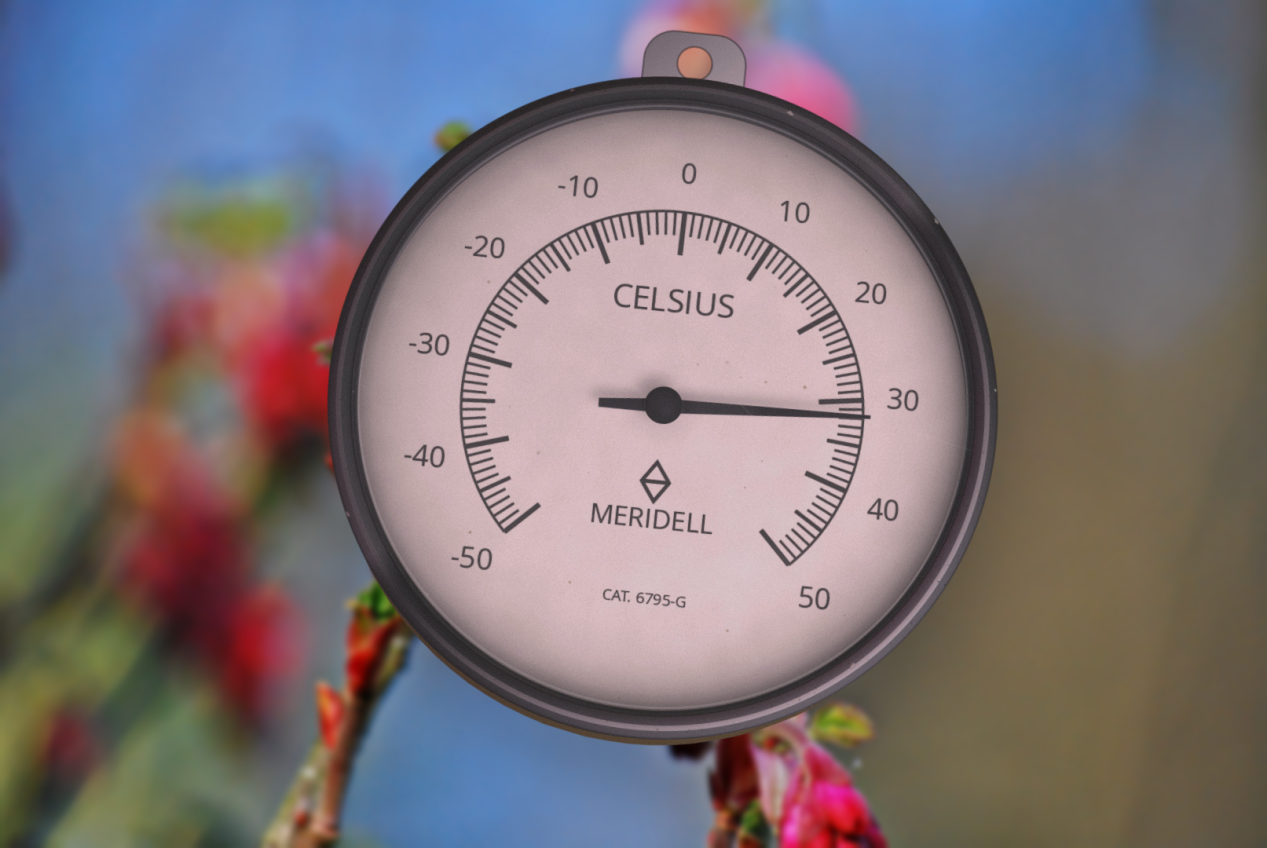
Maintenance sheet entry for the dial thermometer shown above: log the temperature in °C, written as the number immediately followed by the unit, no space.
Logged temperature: 32°C
